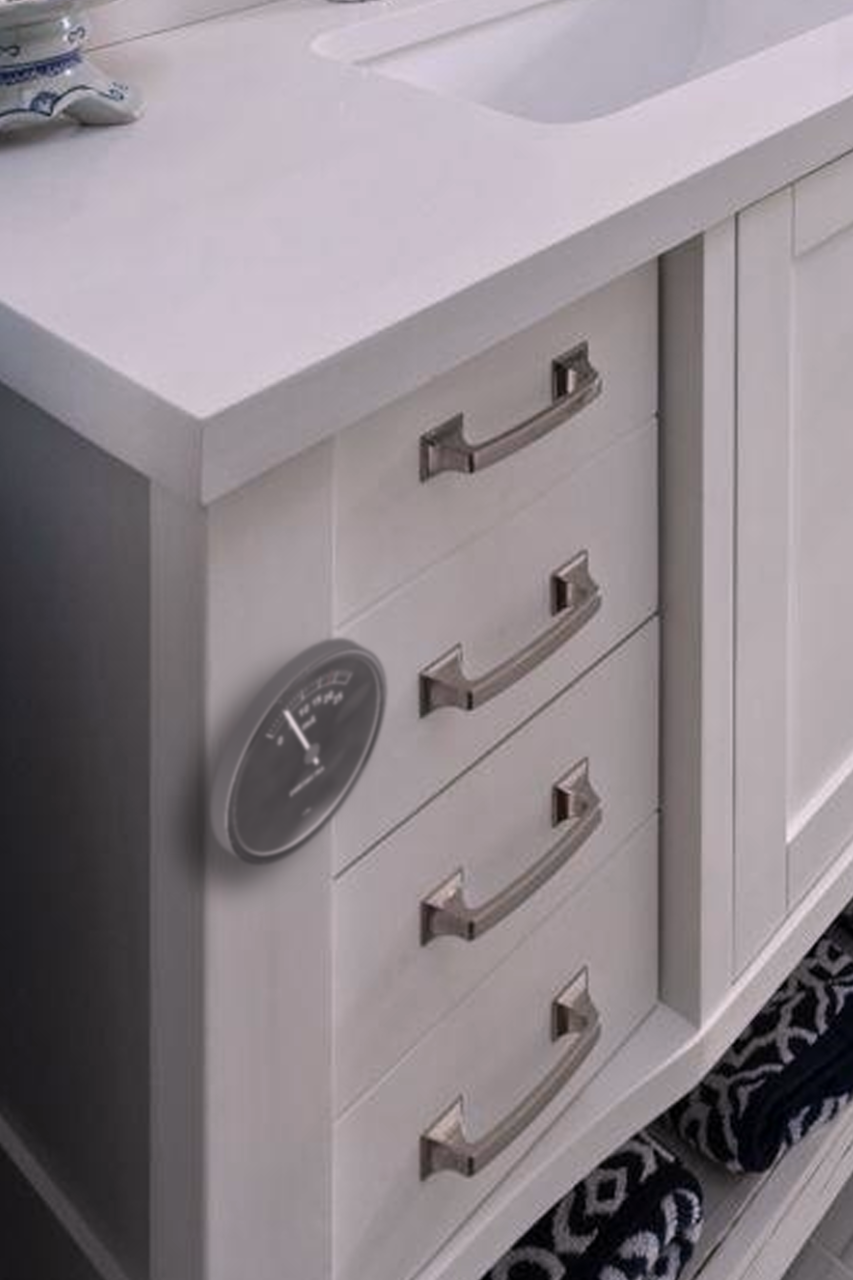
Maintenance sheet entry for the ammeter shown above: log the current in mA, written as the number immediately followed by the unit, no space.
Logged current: 5mA
